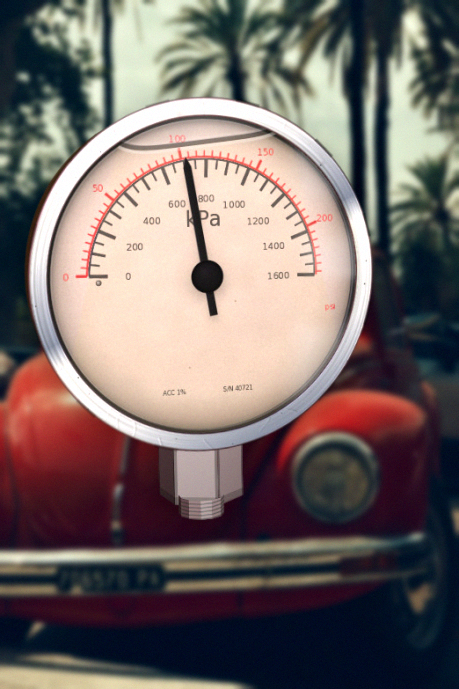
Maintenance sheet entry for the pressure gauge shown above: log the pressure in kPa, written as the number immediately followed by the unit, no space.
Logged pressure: 700kPa
